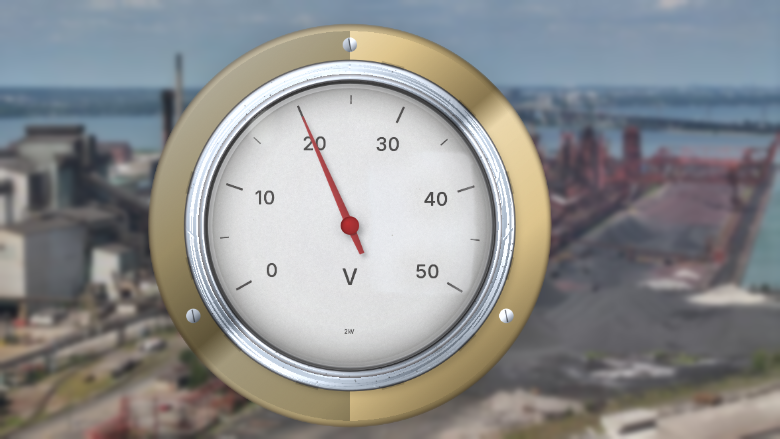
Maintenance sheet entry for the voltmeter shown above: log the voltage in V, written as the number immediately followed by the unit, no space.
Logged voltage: 20V
